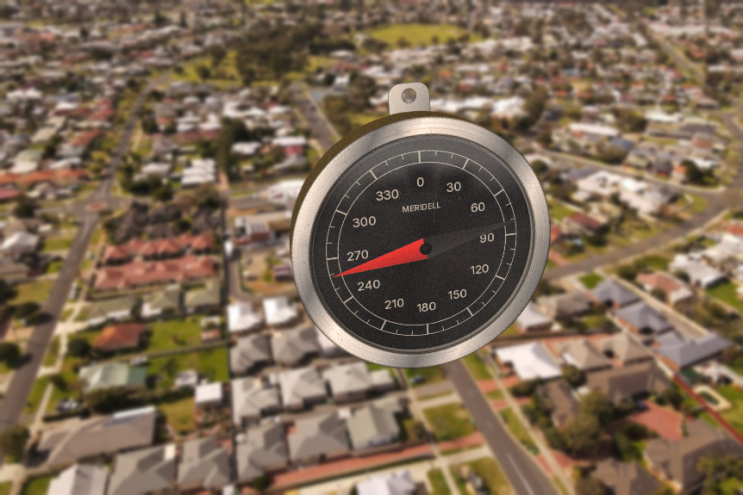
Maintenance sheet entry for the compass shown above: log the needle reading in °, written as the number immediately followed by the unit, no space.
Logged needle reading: 260°
